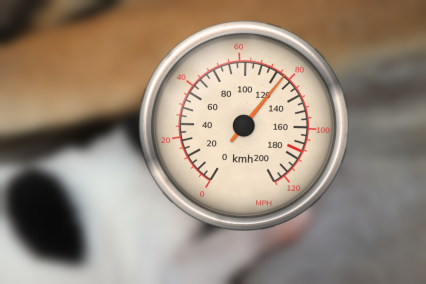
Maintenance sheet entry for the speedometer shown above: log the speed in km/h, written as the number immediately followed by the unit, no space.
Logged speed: 125km/h
